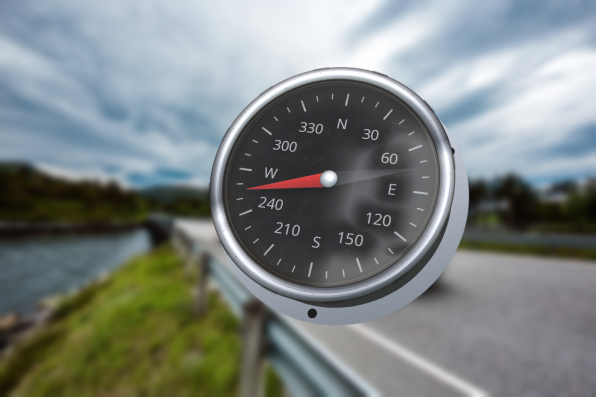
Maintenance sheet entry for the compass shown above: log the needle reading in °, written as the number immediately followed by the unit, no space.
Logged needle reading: 255°
